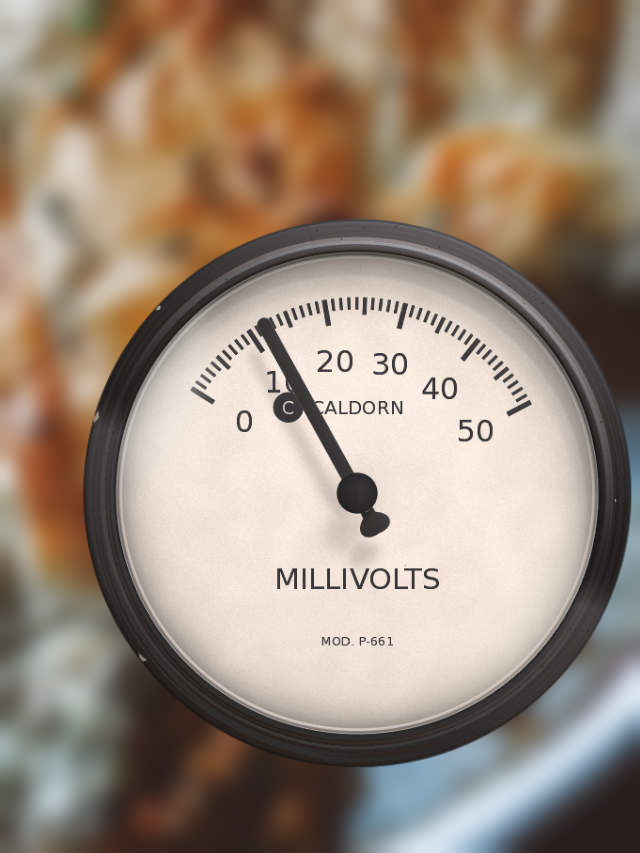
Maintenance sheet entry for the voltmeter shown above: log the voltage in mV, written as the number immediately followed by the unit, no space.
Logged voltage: 12mV
